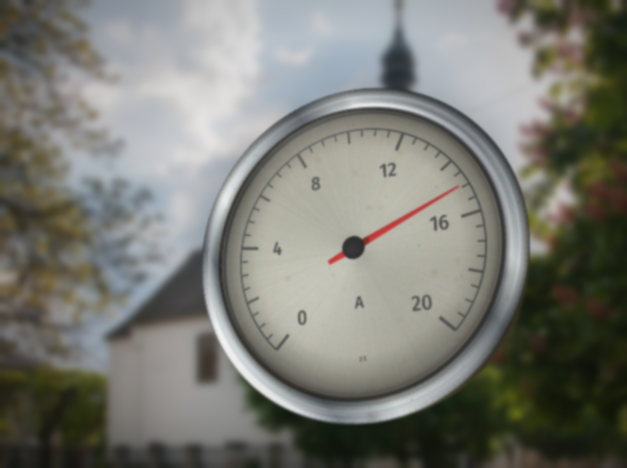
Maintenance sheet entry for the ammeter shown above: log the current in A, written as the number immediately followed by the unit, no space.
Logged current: 15A
